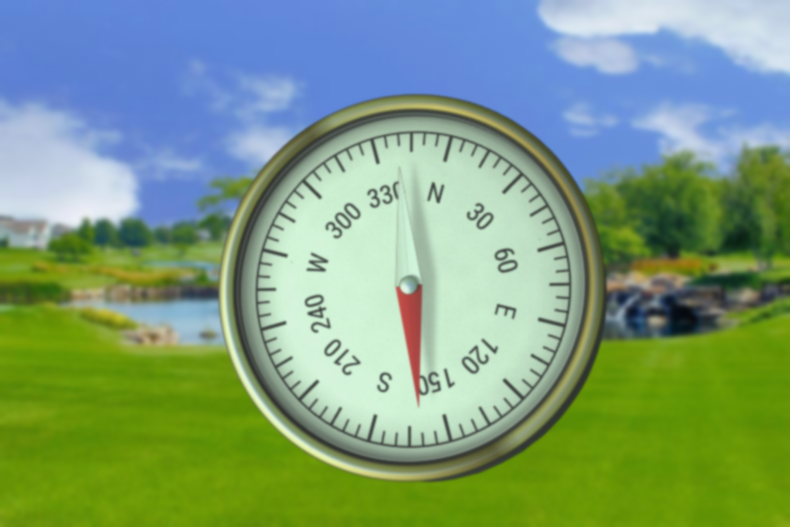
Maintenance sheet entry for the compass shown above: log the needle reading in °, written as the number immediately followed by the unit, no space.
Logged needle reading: 160°
